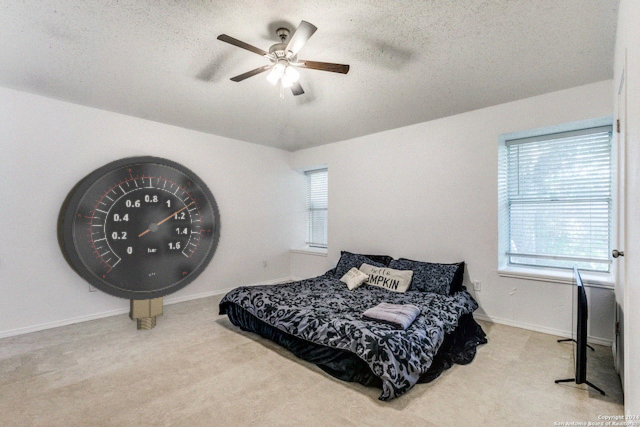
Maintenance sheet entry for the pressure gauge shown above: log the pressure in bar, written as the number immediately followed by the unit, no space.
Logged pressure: 1.15bar
